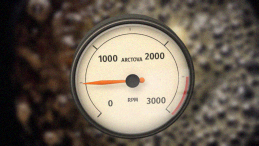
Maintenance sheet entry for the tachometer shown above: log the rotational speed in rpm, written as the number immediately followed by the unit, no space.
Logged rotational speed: 500rpm
